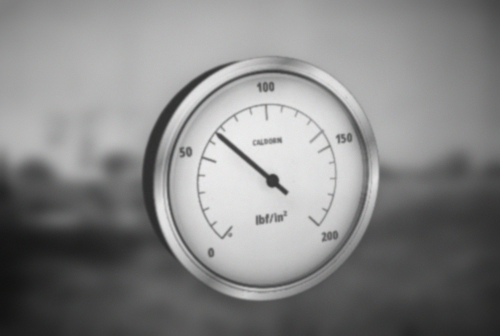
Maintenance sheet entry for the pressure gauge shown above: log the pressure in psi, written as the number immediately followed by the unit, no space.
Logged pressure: 65psi
